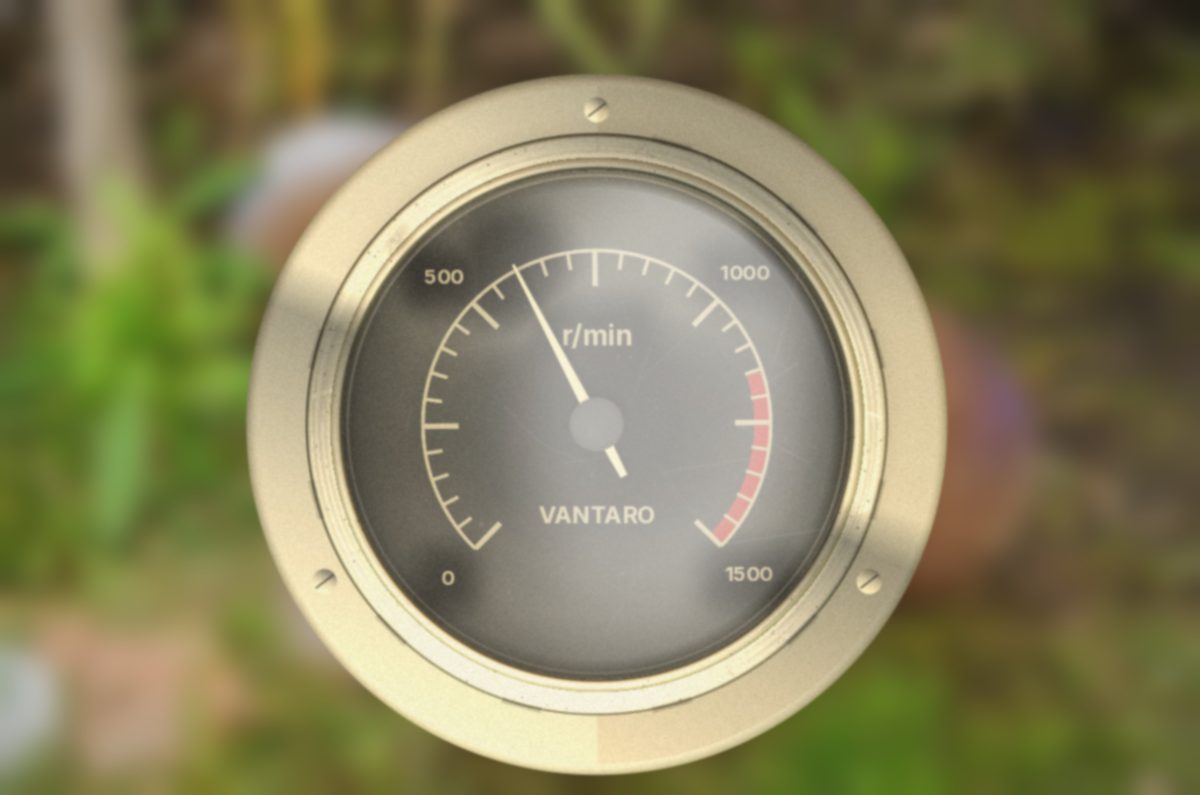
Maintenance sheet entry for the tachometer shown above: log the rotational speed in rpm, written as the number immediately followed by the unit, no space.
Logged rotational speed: 600rpm
